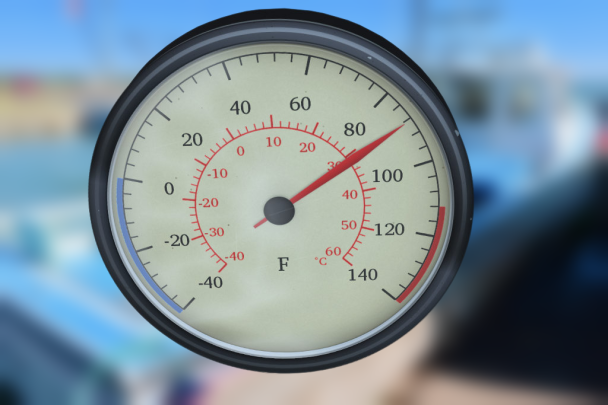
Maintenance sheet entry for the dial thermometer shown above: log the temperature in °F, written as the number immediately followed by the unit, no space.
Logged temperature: 88°F
